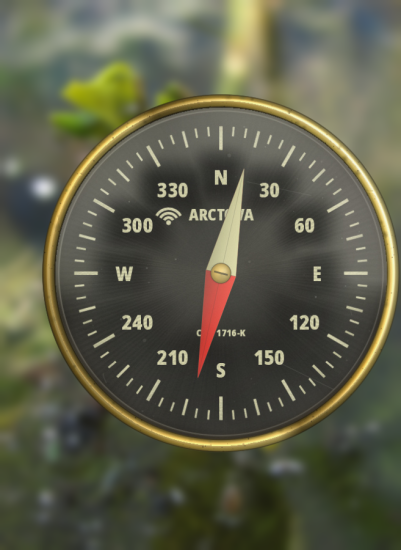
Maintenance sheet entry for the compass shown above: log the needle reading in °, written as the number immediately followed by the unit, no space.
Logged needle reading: 192.5°
